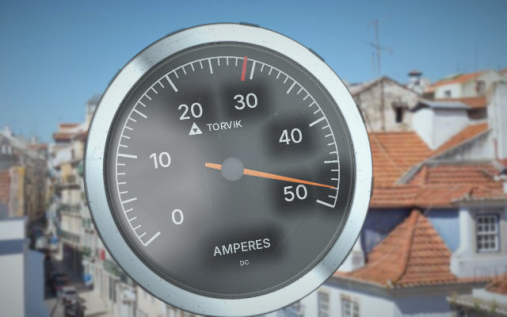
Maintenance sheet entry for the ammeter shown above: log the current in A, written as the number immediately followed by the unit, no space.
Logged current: 48A
